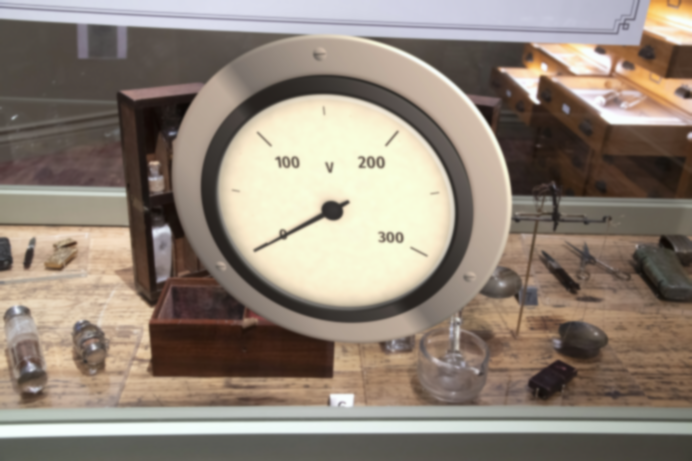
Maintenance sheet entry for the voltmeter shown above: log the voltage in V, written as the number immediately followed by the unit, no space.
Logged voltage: 0V
